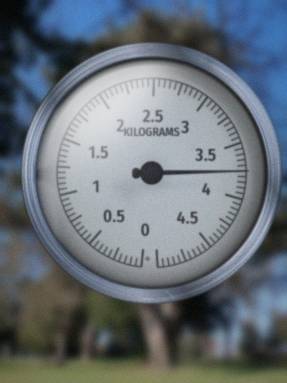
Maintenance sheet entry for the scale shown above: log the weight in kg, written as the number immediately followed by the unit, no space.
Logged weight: 3.75kg
